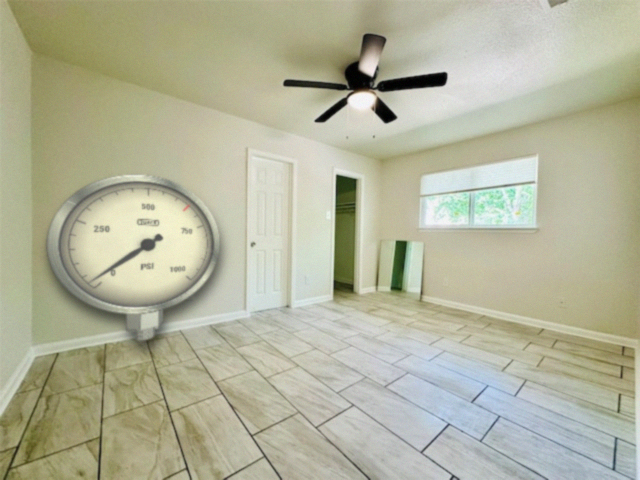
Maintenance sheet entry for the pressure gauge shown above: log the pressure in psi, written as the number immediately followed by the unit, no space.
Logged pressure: 25psi
